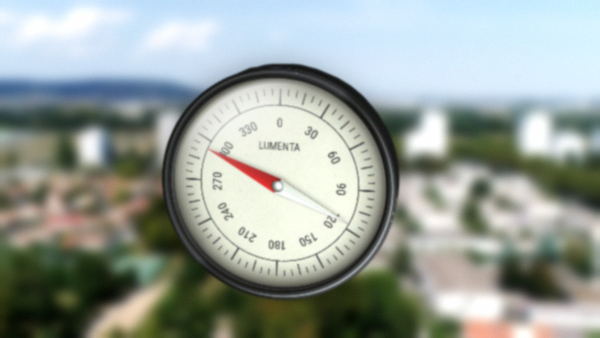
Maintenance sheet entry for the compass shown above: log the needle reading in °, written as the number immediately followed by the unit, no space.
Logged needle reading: 295°
